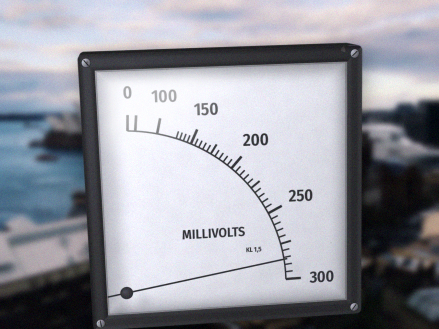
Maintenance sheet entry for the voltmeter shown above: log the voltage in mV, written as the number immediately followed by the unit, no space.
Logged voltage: 285mV
